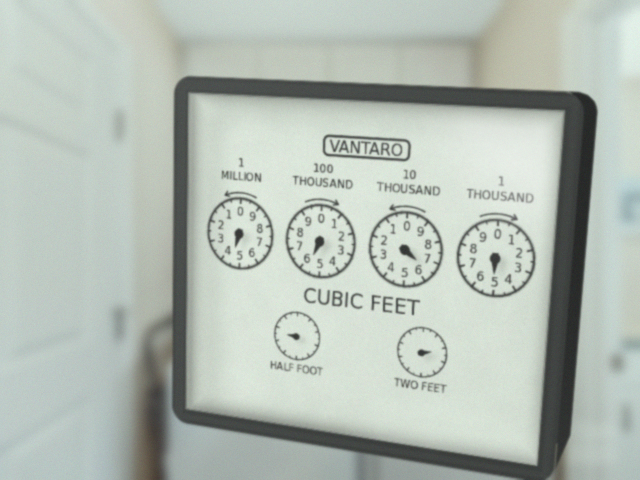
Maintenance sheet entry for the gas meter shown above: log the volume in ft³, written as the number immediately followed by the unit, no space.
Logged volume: 456500ft³
